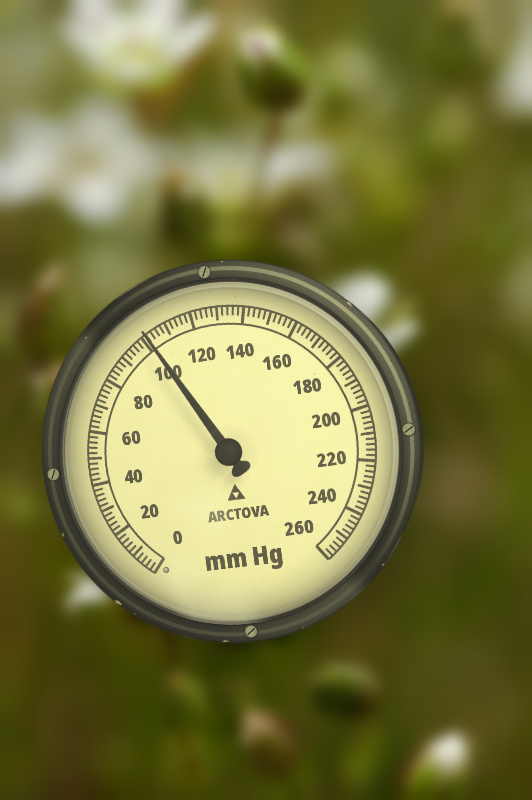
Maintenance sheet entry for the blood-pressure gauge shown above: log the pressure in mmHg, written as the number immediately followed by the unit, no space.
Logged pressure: 102mmHg
